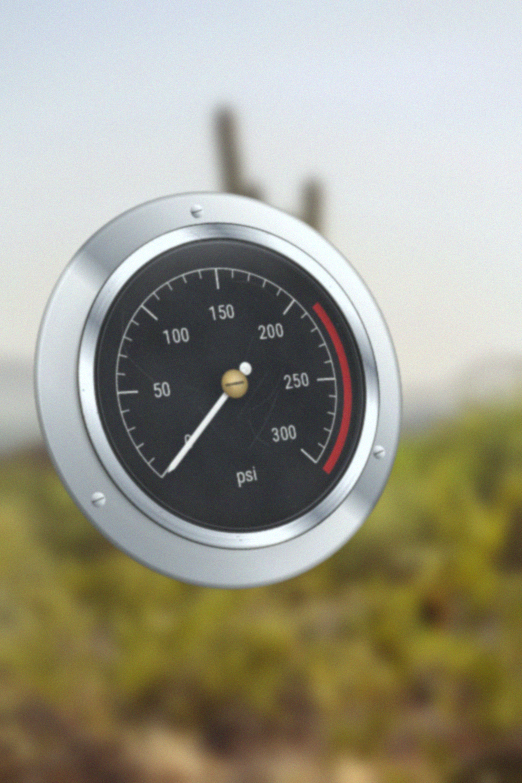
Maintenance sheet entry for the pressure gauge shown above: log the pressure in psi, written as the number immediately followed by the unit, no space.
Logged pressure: 0psi
